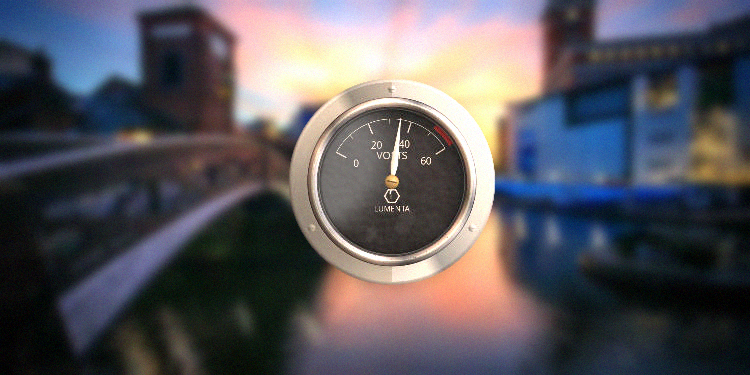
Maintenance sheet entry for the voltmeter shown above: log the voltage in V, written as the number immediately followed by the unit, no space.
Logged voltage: 35V
